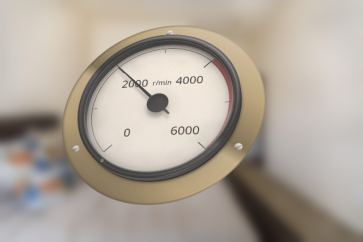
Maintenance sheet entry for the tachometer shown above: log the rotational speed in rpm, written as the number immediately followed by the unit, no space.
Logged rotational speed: 2000rpm
